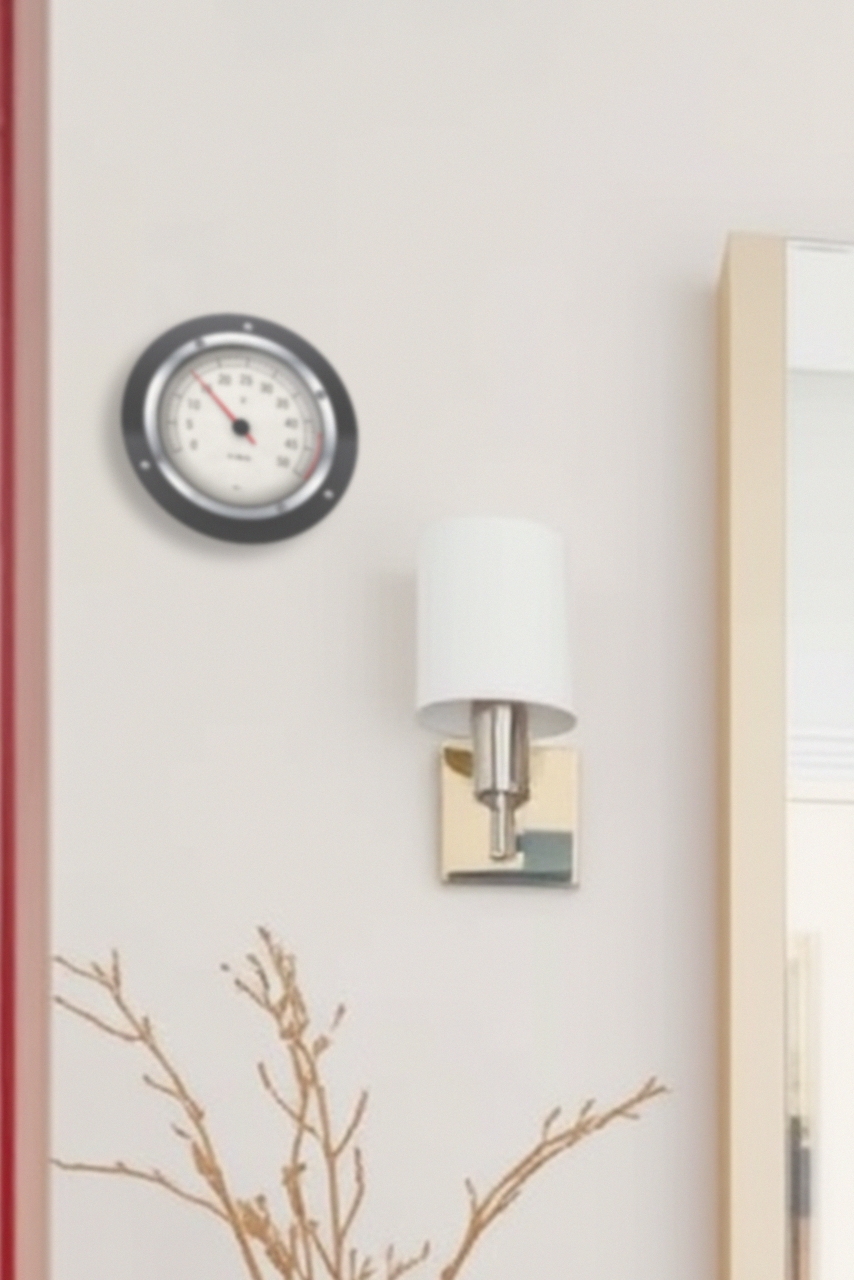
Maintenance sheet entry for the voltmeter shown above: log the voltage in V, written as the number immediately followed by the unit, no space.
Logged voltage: 15V
